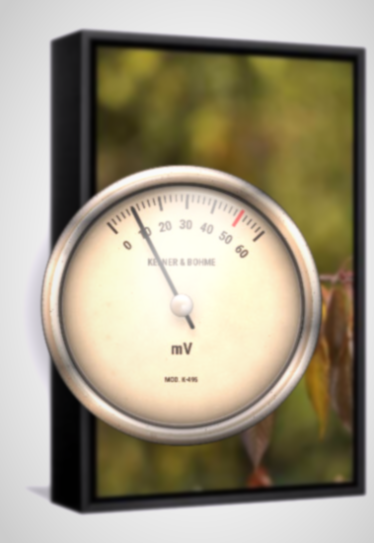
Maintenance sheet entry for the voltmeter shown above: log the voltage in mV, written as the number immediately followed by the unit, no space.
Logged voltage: 10mV
